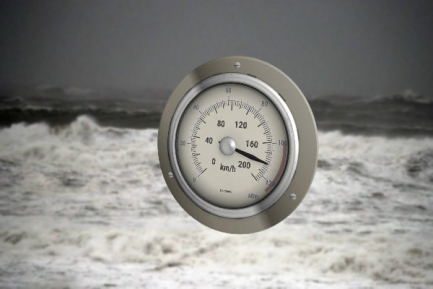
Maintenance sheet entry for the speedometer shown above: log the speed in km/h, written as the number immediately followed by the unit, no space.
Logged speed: 180km/h
